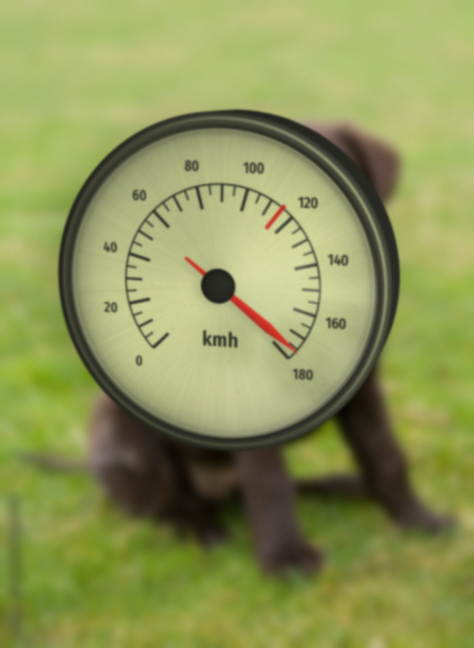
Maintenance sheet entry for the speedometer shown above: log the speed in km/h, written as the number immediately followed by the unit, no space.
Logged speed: 175km/h
